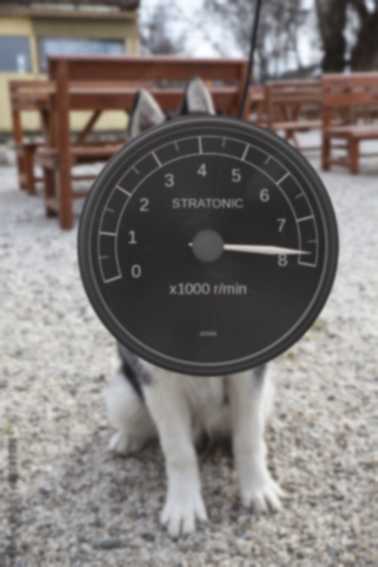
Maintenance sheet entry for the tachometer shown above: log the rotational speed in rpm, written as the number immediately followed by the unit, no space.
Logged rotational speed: 7750rpm
